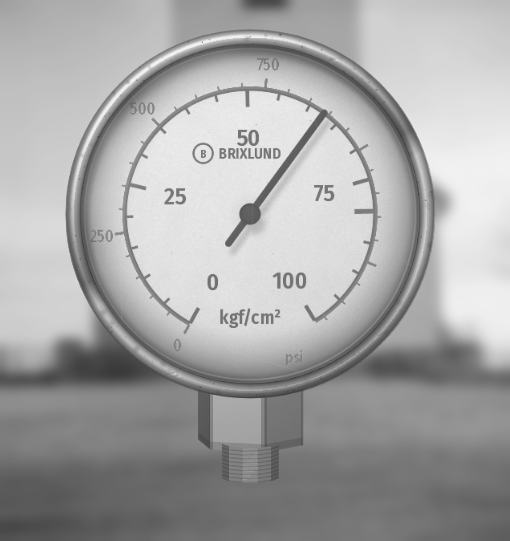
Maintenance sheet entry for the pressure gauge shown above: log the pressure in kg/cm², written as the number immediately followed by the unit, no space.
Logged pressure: 62.5kg/cm²
